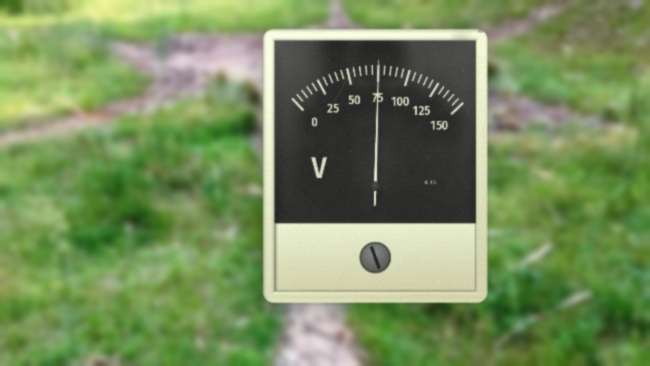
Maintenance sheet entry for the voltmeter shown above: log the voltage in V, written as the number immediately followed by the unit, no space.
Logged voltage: 75V
